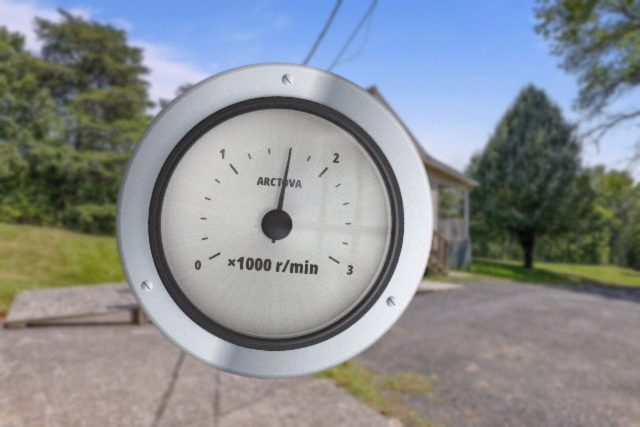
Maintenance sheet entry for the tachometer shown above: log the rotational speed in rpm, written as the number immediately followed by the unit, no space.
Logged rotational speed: 1600rpm
